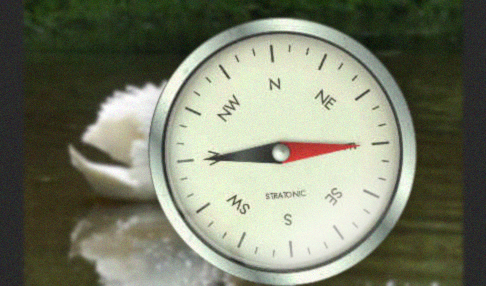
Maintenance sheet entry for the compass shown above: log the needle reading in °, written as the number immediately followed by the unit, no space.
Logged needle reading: 90°
